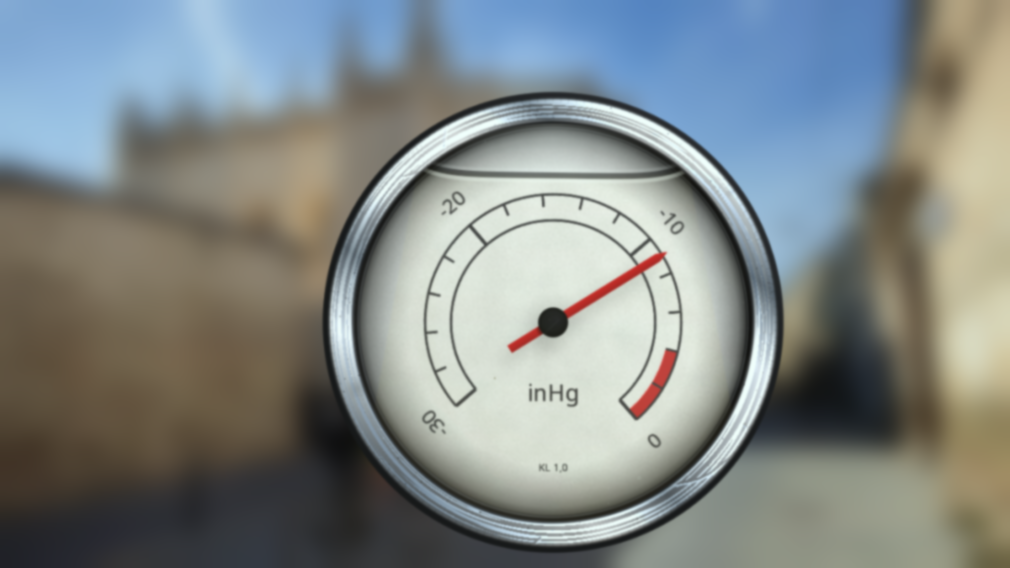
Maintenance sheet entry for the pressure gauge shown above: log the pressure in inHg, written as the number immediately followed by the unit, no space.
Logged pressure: -9inHg
